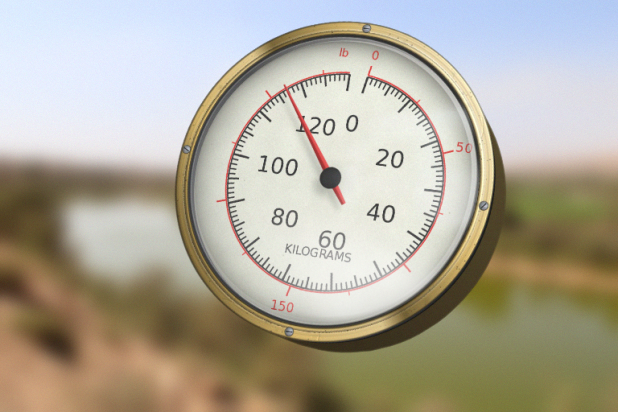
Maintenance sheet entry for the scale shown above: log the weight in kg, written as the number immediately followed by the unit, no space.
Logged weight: 117kg
